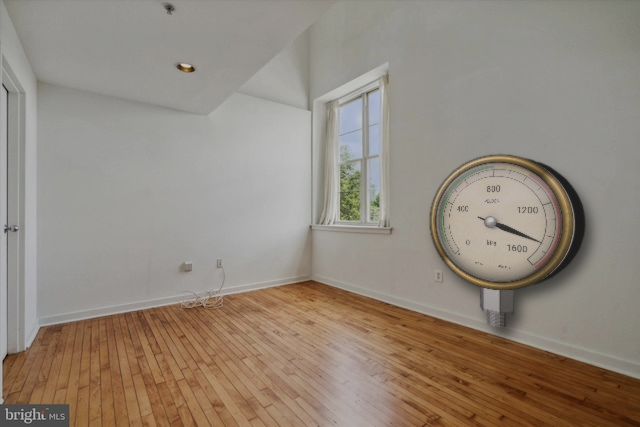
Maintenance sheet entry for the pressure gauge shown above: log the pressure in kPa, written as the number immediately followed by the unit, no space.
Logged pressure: 1450kPa
